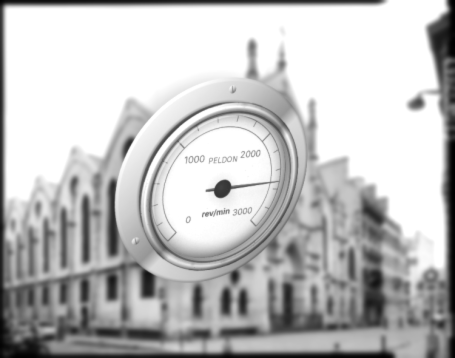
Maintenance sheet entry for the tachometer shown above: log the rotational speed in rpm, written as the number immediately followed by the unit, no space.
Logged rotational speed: 2500rpm
